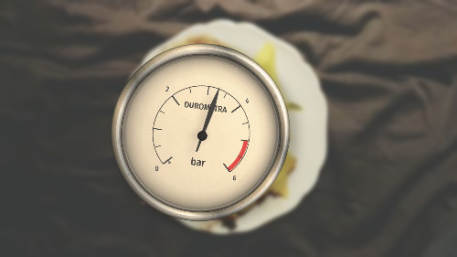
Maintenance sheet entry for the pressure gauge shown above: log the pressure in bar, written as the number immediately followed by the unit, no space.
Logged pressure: 3.25bar
